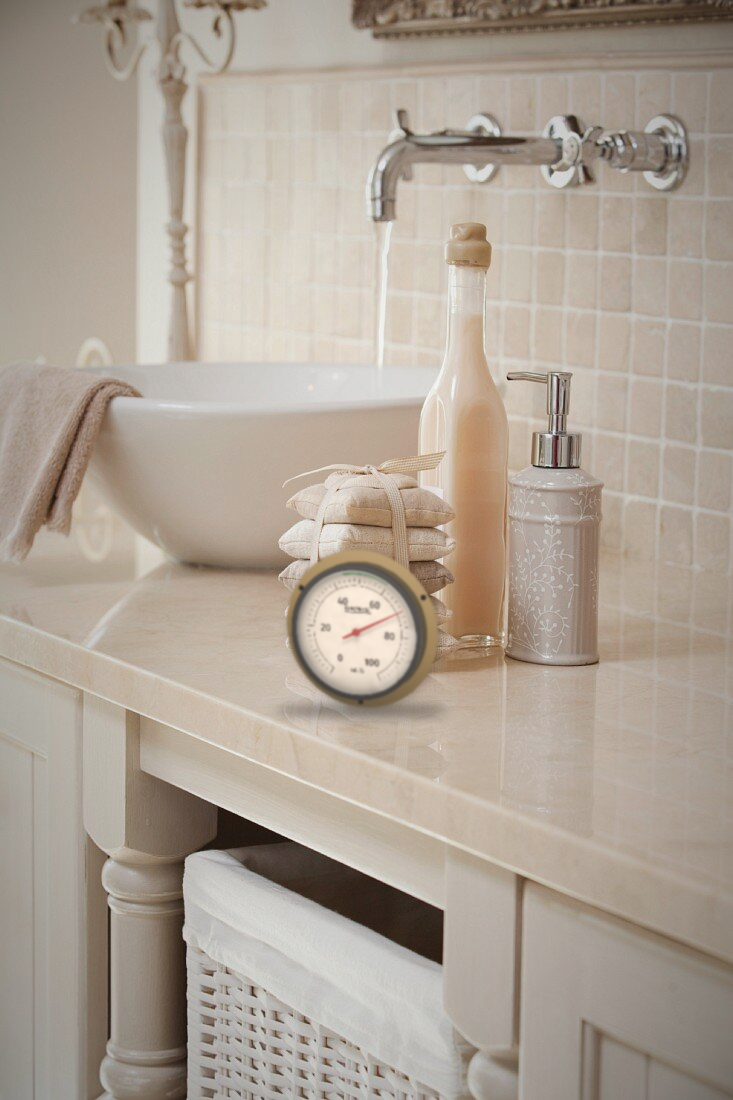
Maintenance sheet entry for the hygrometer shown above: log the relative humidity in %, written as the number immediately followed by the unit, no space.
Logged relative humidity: 70%
